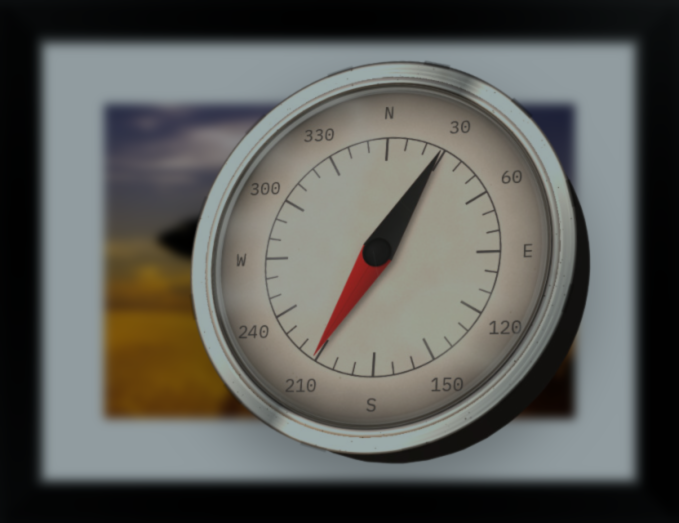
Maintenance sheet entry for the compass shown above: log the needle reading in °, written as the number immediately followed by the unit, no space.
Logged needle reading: 210°
